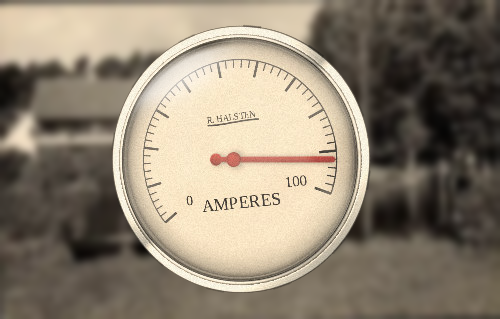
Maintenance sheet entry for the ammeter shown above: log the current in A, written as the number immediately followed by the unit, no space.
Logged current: 92A
